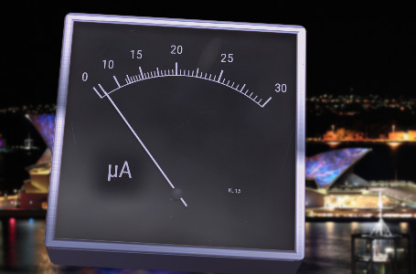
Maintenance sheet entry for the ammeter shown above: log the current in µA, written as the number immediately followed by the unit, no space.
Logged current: 5µA
